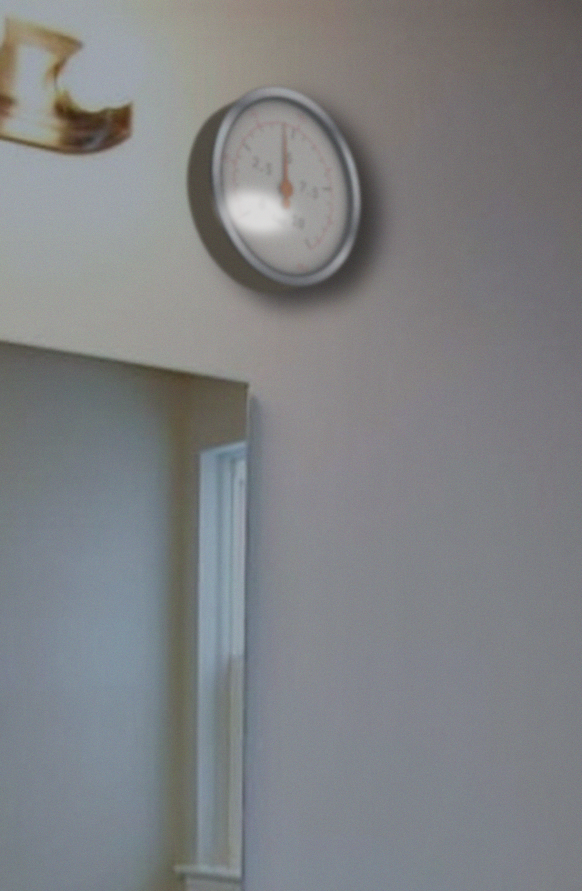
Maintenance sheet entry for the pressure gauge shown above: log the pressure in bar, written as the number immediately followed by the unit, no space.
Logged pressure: 4.5bar
